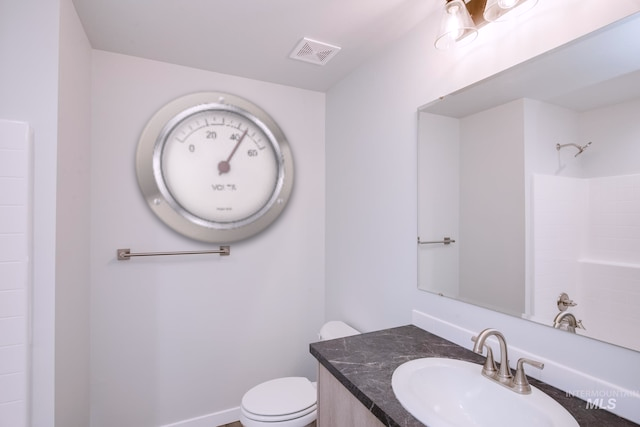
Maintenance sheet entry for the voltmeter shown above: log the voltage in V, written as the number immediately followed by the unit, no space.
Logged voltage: 45V
